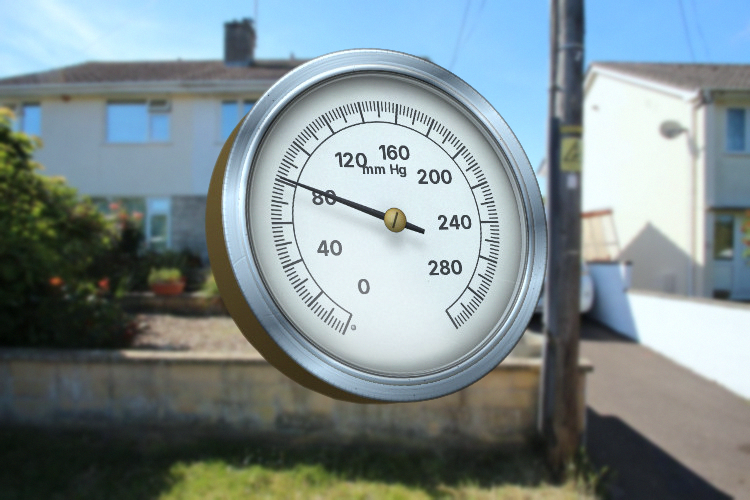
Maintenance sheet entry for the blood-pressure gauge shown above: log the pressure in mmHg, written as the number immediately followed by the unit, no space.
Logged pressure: 80mmHg
